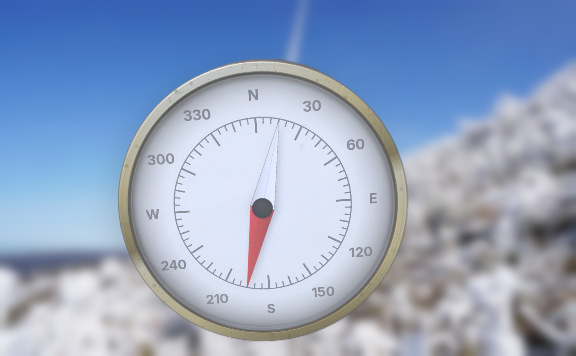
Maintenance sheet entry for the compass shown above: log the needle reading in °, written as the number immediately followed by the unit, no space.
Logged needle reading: 195°
